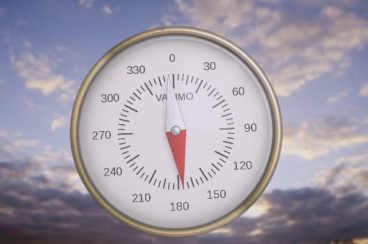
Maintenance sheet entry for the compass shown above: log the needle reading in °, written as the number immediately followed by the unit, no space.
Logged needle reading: 175°
